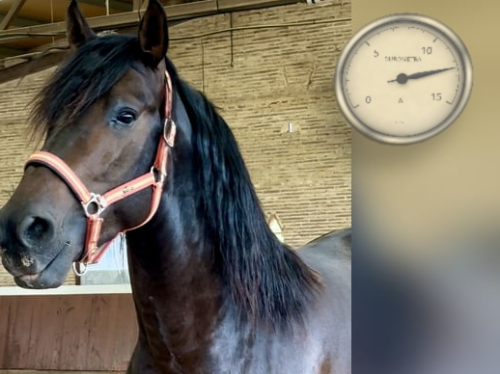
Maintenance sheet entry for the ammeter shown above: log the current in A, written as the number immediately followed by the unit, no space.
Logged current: 12.5A
